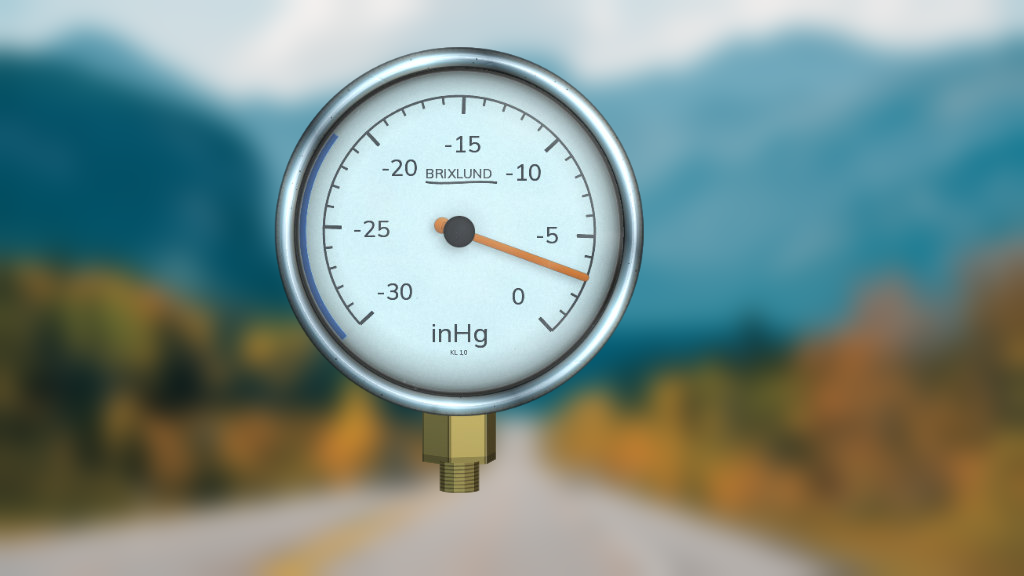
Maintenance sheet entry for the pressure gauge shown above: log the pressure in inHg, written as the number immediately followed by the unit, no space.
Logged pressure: -3inHg
